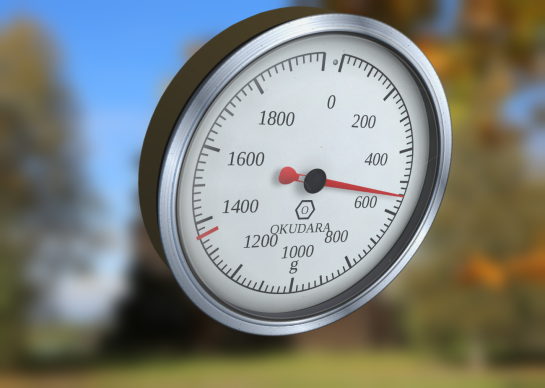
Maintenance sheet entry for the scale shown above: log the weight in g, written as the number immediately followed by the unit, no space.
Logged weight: 540g
